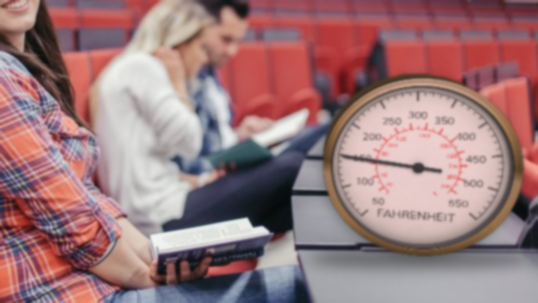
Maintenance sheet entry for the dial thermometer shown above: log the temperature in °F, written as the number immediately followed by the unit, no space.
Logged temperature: 150°F
